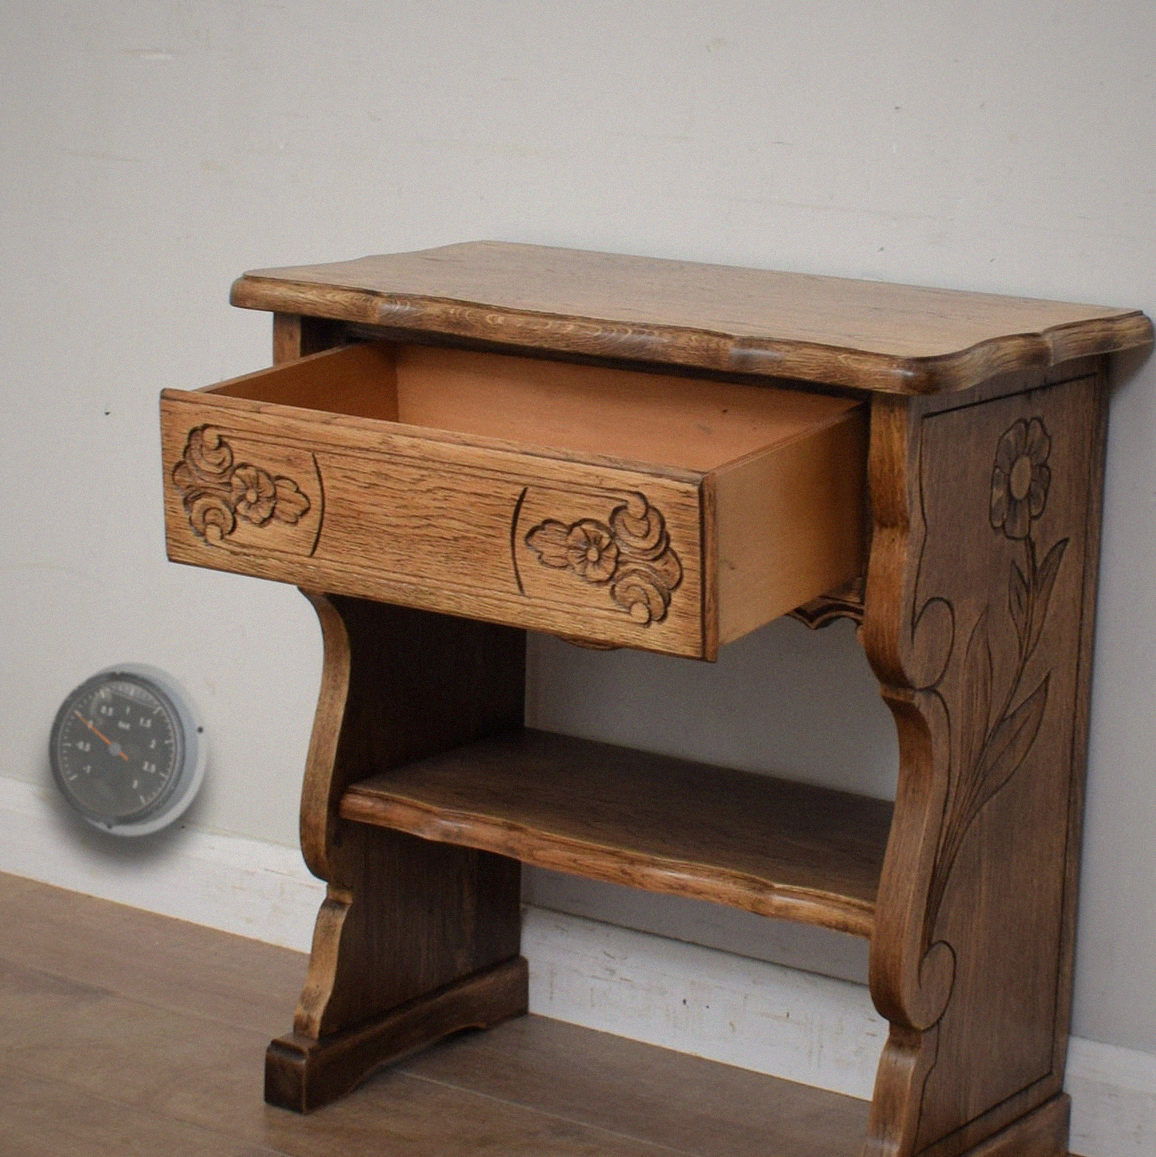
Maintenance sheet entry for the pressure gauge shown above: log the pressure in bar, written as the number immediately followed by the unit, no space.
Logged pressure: 0bar
